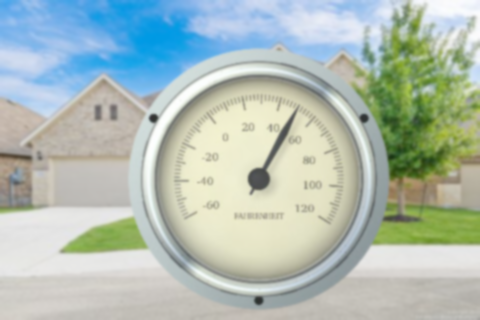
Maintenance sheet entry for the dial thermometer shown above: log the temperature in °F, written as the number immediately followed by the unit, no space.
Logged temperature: 50°F
